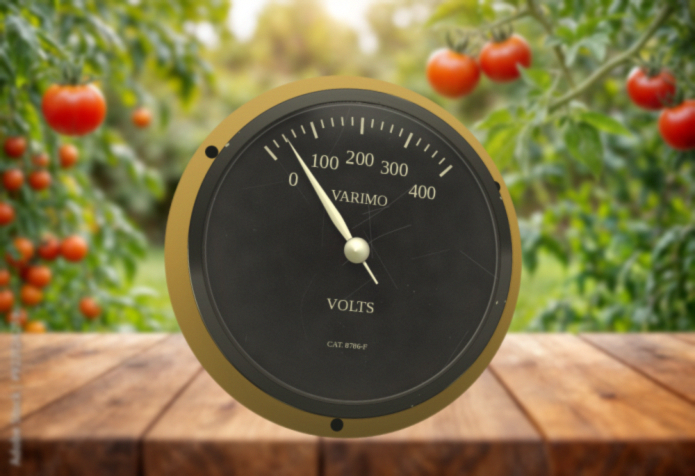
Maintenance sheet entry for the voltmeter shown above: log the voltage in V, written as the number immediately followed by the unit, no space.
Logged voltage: 40V
